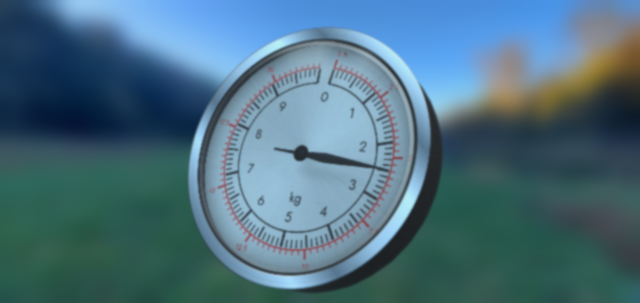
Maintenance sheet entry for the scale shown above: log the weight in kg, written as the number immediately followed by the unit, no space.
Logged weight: 2.5kg
